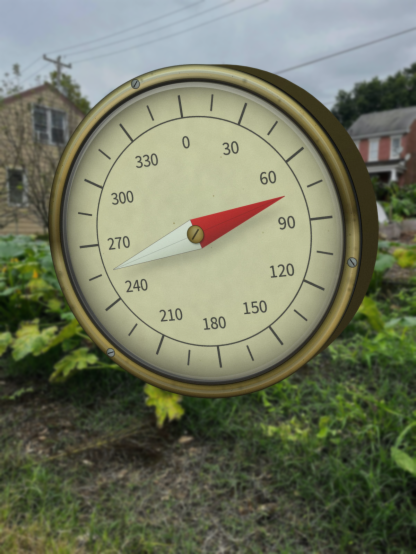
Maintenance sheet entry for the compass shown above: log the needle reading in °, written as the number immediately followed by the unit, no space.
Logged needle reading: 75°
